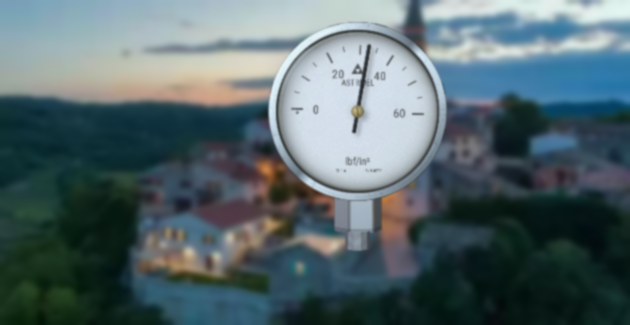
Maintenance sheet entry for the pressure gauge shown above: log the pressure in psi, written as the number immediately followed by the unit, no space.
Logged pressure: 32.5psi
